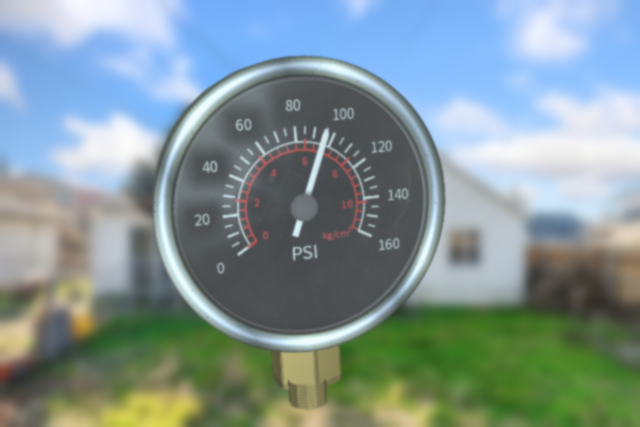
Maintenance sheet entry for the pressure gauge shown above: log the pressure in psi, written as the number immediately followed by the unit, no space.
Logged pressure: 95psi
